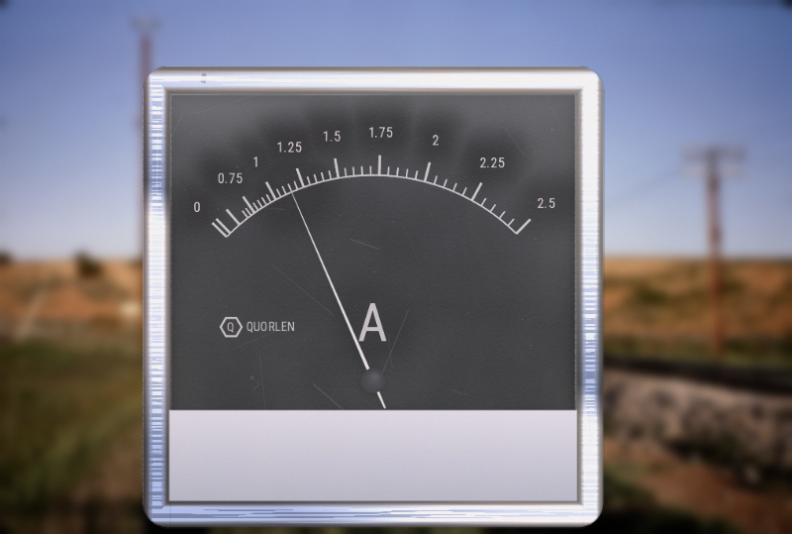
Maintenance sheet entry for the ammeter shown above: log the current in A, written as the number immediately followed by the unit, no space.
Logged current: 1.15A
